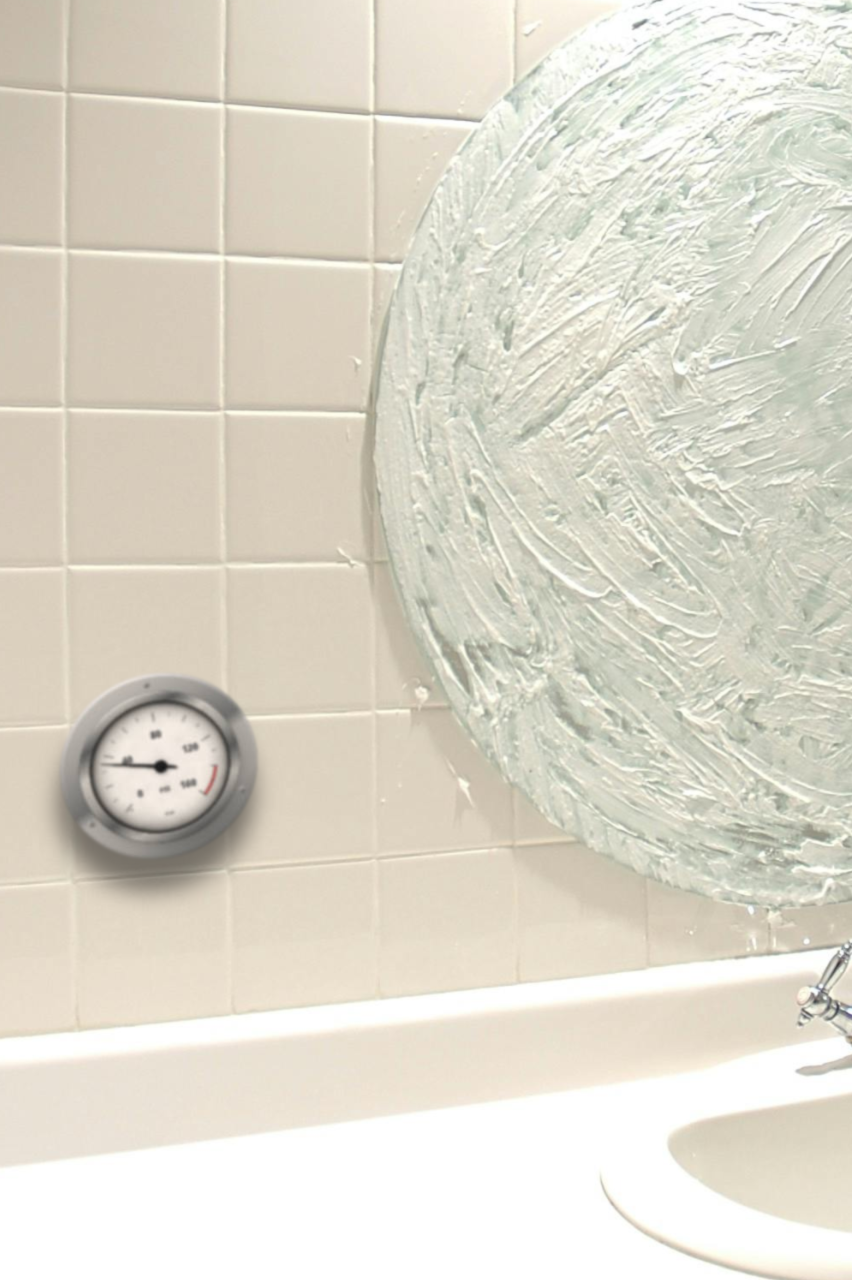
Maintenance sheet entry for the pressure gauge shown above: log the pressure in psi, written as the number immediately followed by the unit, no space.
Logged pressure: 35psi
